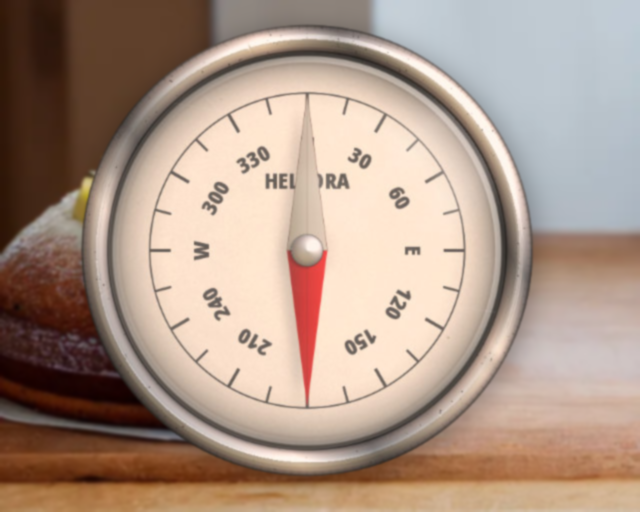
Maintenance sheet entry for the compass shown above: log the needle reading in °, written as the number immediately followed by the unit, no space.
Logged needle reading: 180°
